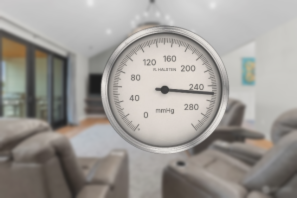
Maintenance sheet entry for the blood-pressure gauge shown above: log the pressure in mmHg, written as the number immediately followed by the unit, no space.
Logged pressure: 250mmHg
